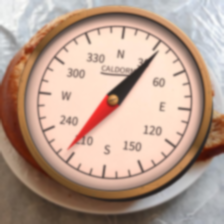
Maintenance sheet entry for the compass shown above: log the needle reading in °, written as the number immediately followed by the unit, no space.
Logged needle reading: 215°
